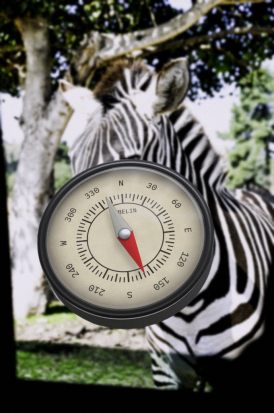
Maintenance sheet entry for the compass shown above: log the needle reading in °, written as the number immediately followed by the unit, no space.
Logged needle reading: 160°
